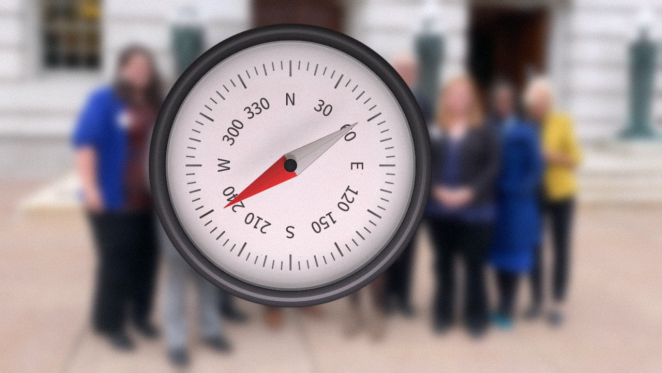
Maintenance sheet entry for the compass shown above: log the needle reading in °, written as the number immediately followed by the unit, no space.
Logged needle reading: 237.5°
